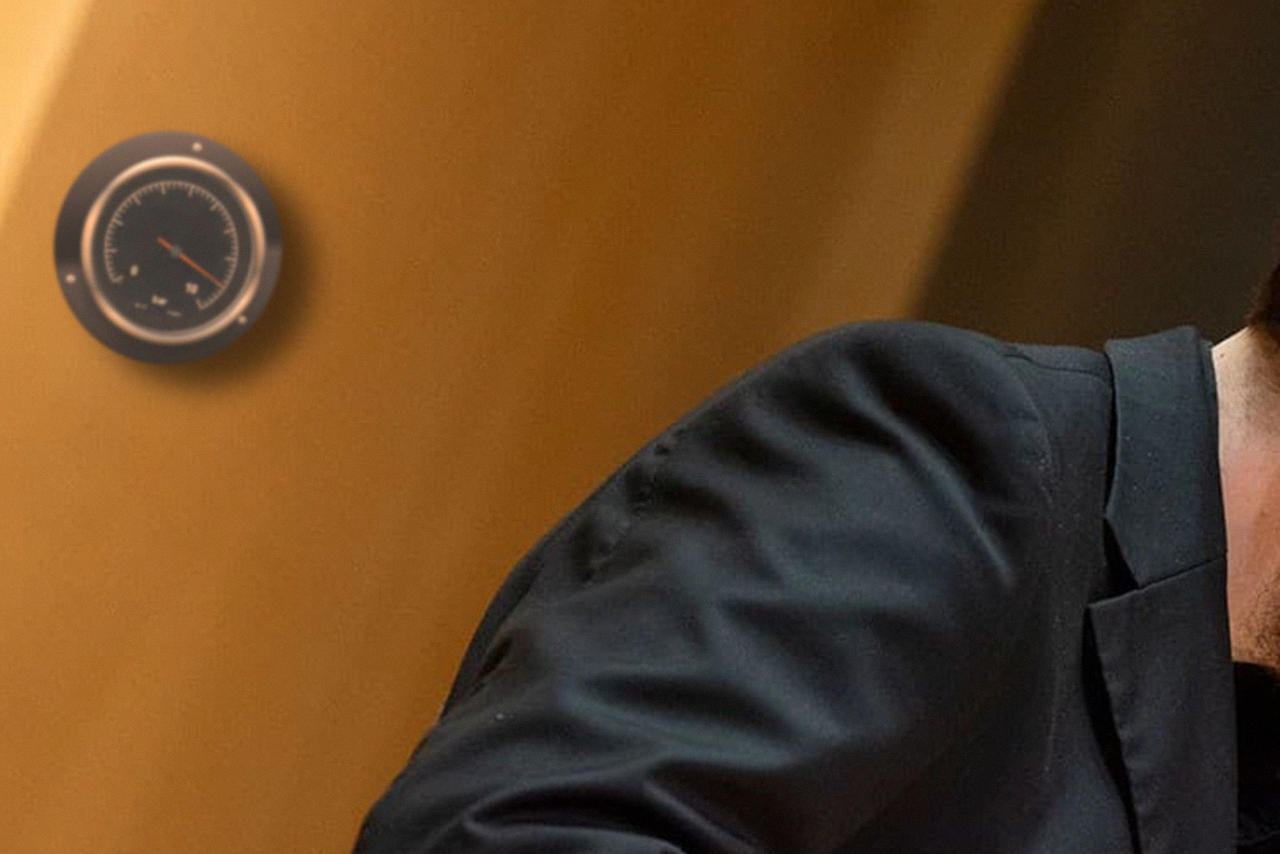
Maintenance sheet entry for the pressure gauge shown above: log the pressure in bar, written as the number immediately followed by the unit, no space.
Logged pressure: 9bar
